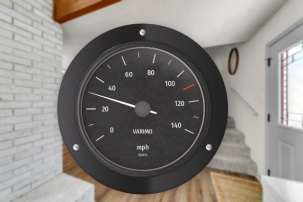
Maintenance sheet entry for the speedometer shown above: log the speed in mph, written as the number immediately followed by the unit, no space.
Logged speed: 30mph
